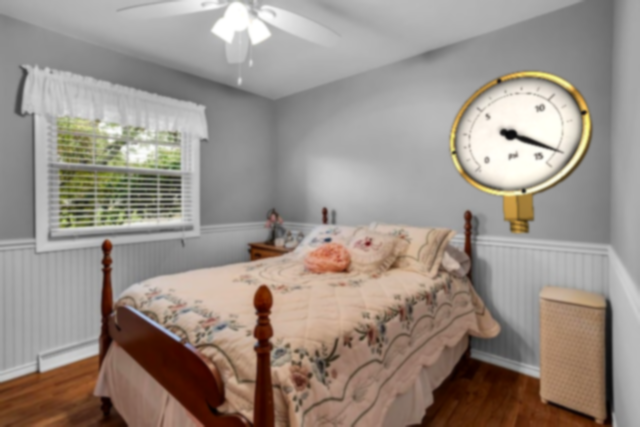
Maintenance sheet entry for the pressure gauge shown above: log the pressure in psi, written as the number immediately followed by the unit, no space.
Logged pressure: 14psi
